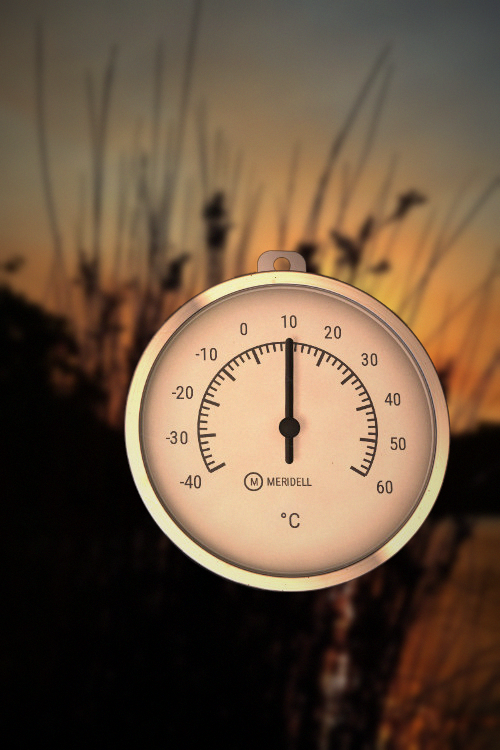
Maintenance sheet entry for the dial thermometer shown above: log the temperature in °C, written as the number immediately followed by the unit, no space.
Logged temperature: 10°C
